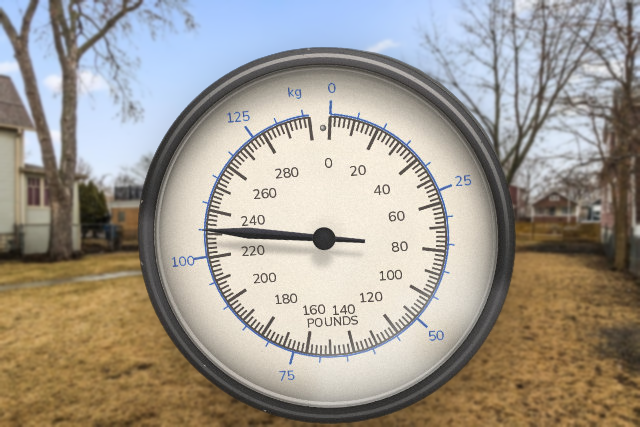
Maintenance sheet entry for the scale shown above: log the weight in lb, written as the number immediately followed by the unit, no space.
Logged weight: 232lb
